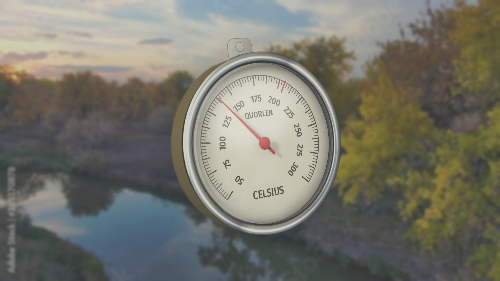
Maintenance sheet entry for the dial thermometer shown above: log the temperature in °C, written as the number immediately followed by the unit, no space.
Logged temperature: 137.5°C
